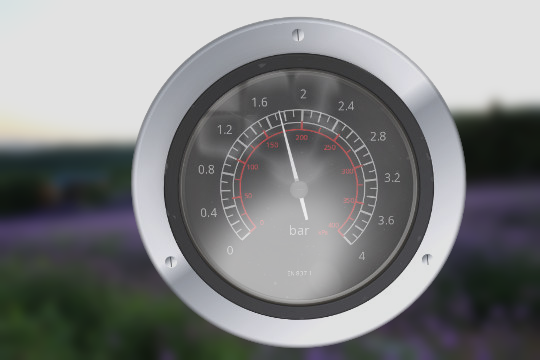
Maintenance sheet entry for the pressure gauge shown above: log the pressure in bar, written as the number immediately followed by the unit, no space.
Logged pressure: 1.75bar
